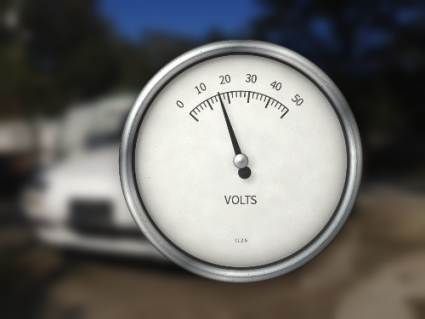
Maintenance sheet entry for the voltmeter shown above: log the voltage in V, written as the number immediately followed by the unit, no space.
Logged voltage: 16V
